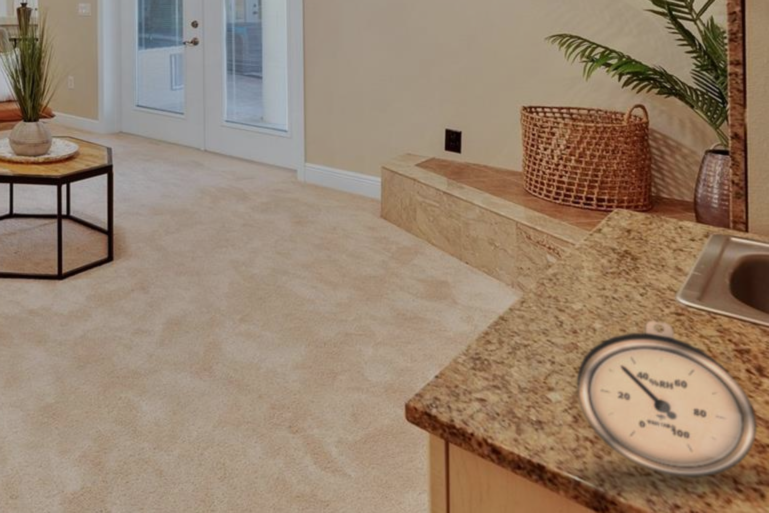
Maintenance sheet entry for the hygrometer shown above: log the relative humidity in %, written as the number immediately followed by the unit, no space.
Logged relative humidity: 35%
